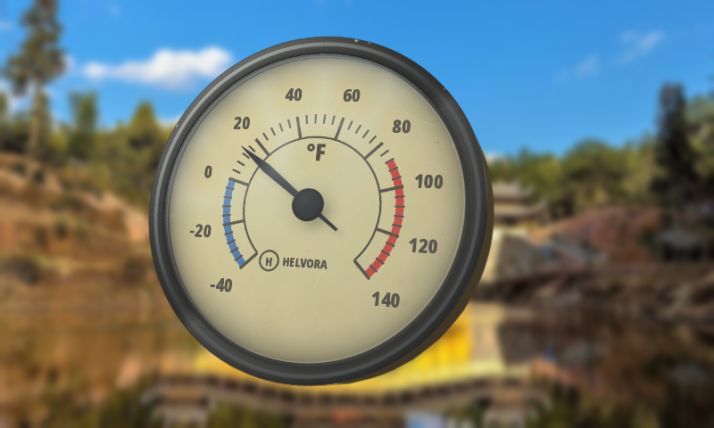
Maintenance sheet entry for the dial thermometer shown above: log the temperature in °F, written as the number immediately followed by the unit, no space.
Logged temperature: 14°F
